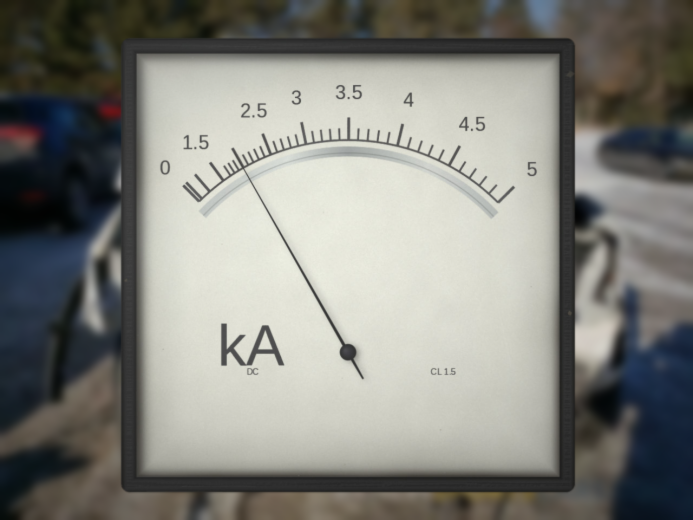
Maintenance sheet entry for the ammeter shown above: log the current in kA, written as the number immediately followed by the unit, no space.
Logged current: 2kA
